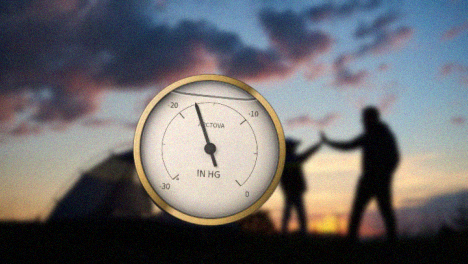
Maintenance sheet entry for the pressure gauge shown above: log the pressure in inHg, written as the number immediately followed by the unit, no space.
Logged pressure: -17.5inHg
